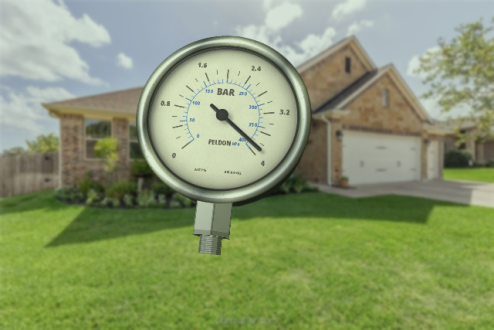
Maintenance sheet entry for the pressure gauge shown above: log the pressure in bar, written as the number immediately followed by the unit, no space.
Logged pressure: 3.9bar
